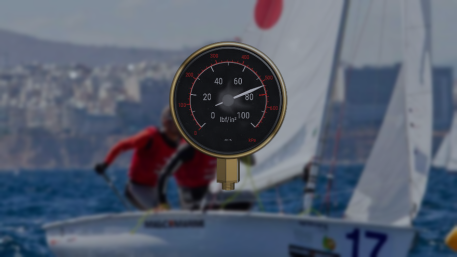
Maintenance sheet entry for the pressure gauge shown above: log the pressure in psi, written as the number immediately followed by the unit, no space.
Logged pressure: 75psi
